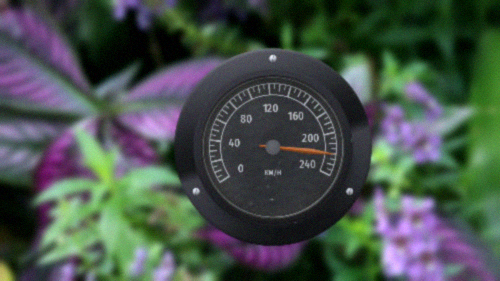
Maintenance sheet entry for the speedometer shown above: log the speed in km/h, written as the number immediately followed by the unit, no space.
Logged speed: 220km/h
